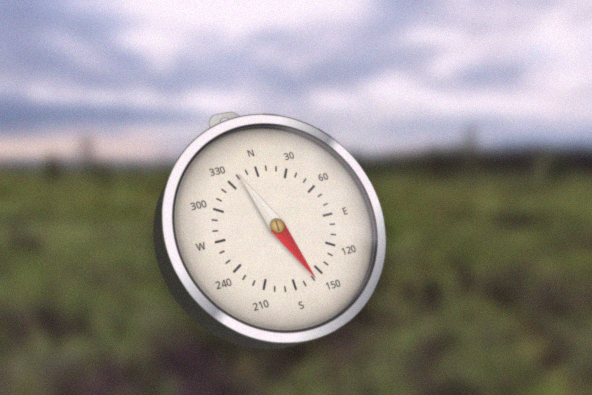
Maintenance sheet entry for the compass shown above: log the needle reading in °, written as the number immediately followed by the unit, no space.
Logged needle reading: 160°
